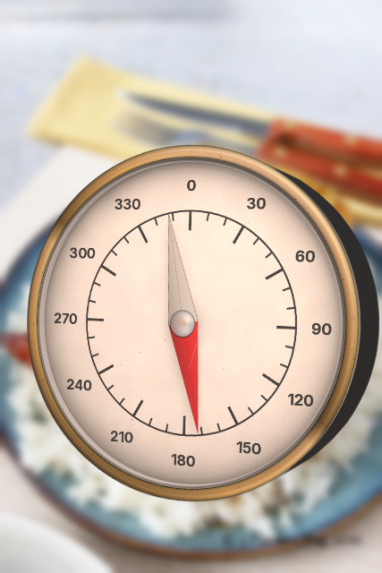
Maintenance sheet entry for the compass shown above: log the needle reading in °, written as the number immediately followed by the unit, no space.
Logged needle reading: 170°
